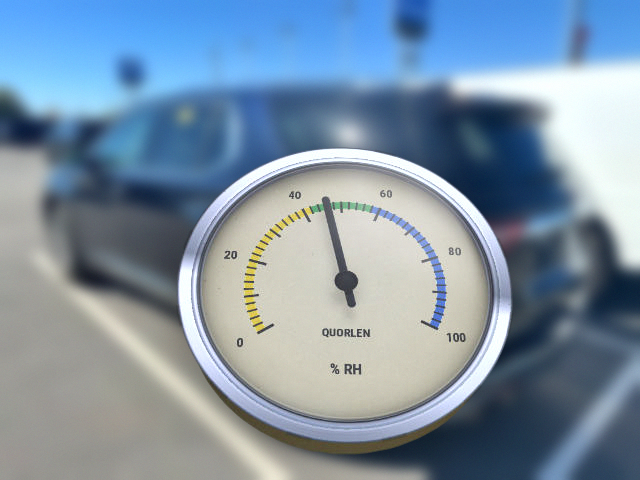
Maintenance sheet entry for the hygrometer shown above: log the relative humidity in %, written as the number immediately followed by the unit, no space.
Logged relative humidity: 46%
